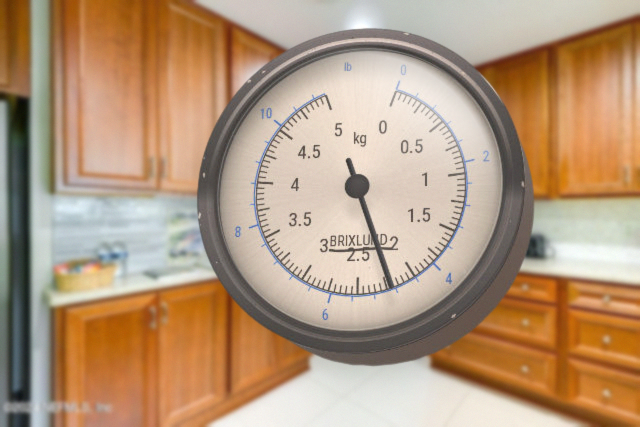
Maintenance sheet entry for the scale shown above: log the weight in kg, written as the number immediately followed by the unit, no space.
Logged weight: 2.2kg
